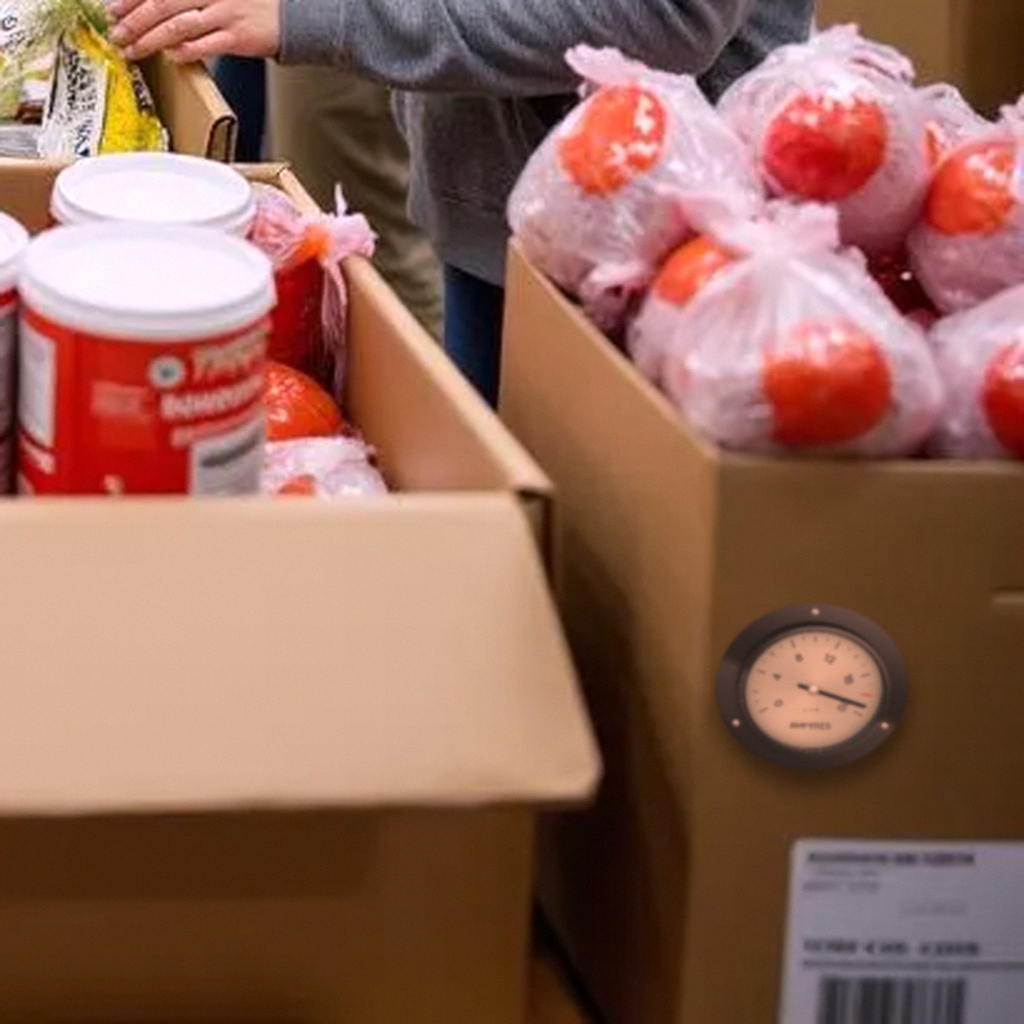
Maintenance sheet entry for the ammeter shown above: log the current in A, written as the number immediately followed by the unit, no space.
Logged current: 19A
